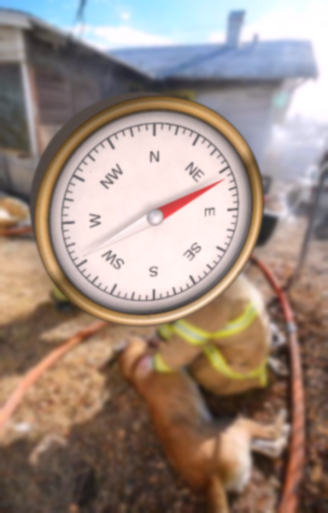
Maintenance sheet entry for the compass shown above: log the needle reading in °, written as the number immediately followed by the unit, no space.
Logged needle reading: 65°
